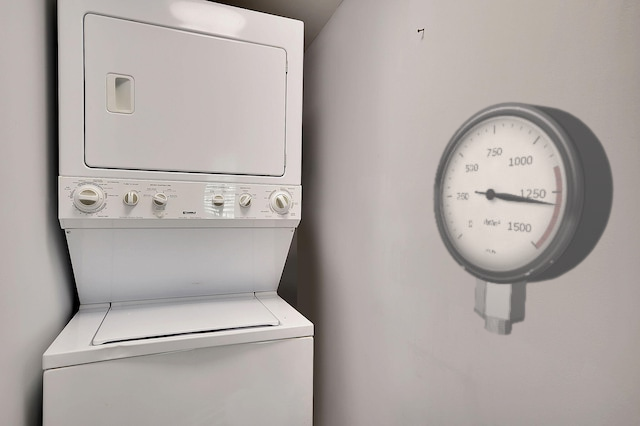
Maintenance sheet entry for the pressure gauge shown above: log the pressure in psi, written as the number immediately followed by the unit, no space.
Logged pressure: 1300psi
